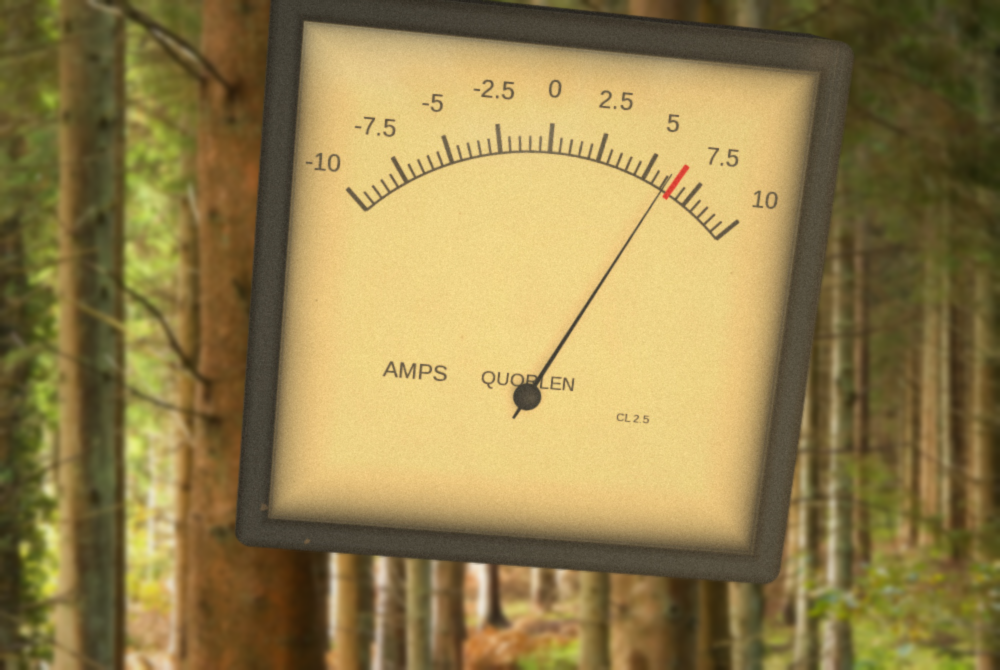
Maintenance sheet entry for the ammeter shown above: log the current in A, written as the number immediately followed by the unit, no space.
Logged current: 6A
